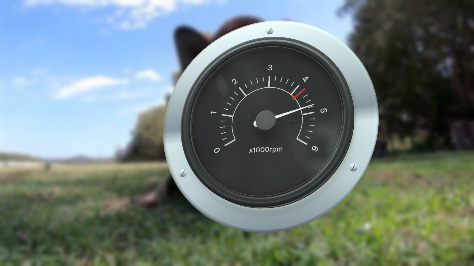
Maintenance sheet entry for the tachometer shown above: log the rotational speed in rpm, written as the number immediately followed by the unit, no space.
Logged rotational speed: 4800rpm
